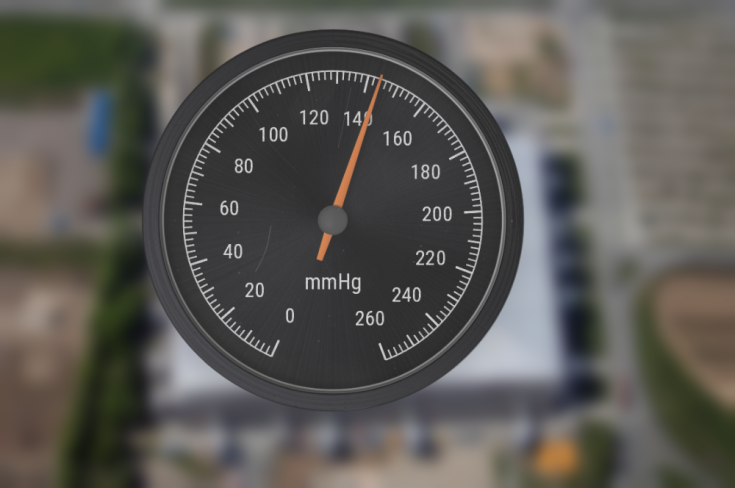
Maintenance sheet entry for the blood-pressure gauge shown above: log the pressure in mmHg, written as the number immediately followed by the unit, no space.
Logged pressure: 144mmHg
